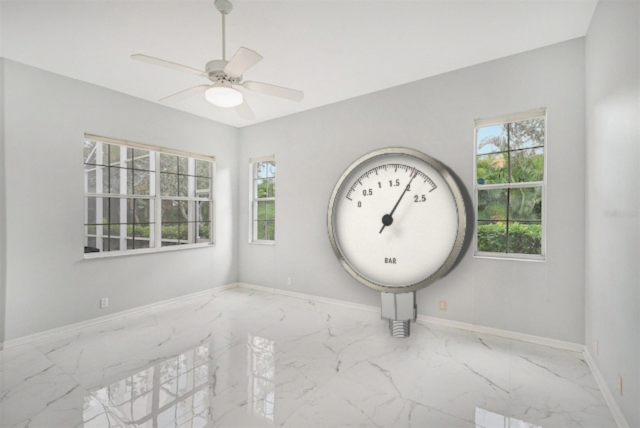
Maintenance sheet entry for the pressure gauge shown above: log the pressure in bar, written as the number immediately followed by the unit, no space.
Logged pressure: 2bar
